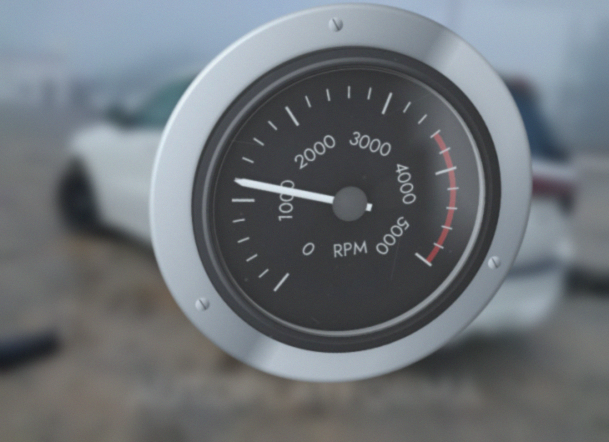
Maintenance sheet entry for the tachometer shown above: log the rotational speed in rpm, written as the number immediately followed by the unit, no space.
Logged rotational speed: 1200rpm
